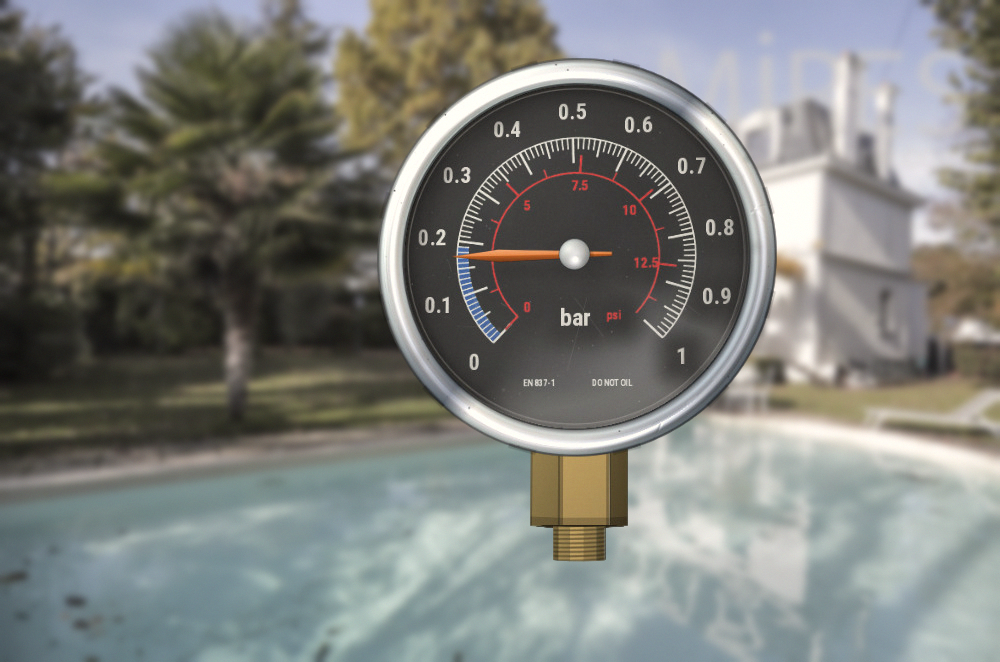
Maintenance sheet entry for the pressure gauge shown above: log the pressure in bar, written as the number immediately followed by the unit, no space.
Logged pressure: 0.17bar
